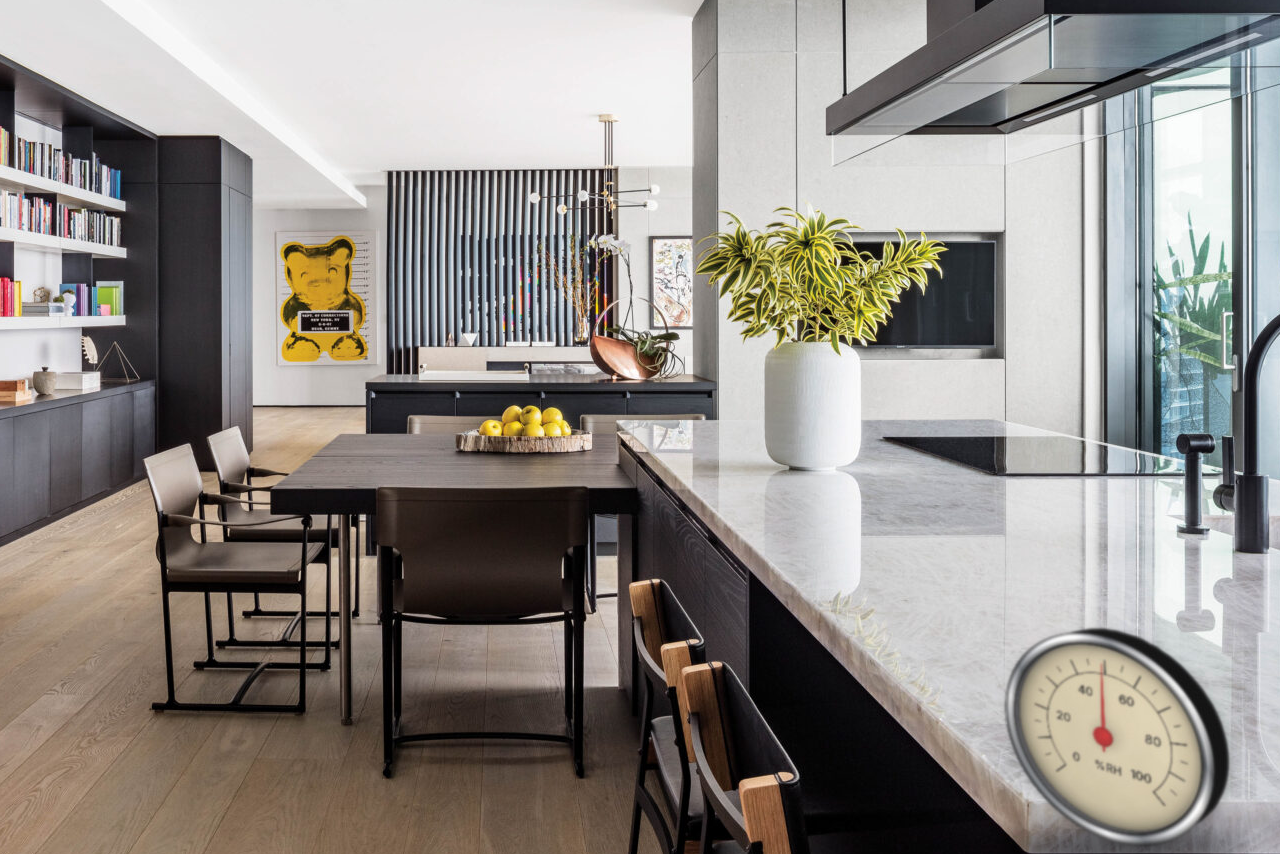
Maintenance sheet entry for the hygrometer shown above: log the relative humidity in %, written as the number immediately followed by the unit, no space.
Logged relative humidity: 50%
